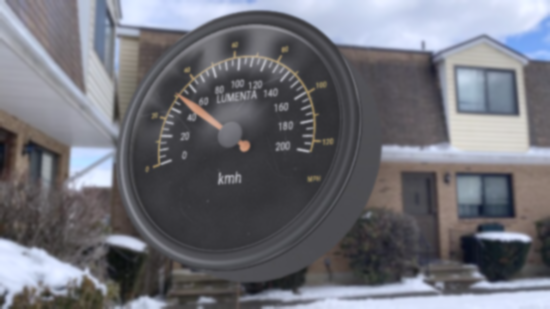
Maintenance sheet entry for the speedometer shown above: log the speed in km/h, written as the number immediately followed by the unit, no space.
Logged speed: 50km/h
